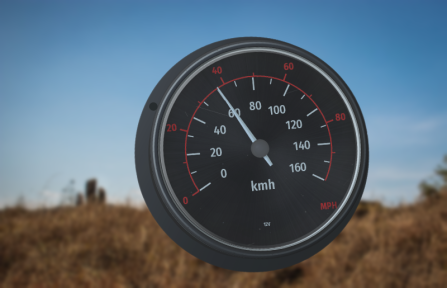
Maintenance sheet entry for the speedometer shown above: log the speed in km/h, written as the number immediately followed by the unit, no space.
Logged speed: 60km/h
